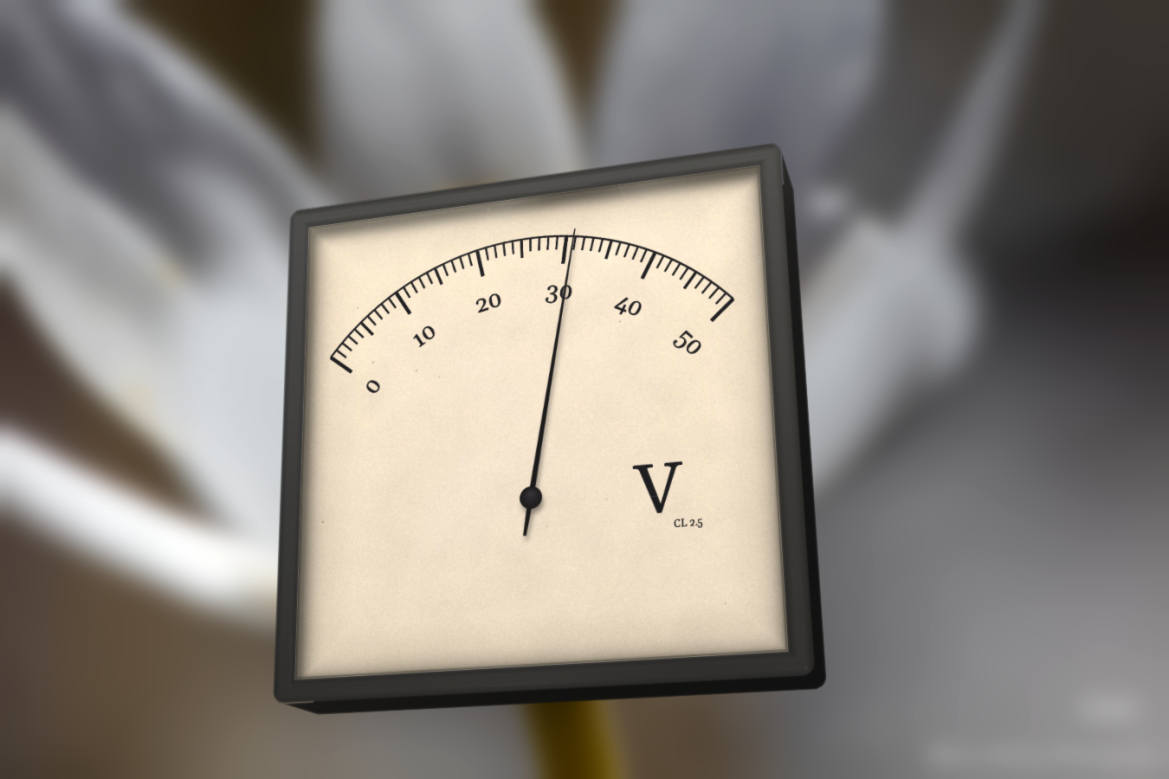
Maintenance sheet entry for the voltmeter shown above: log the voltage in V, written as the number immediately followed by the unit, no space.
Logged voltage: 31V
